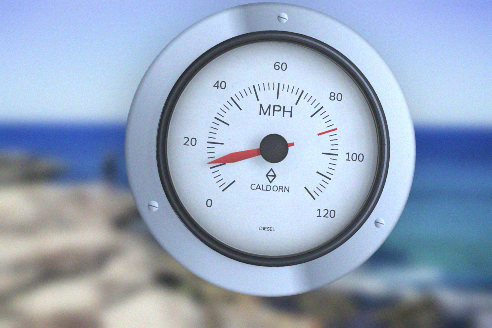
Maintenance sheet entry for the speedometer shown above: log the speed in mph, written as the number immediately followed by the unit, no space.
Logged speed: 12mph
